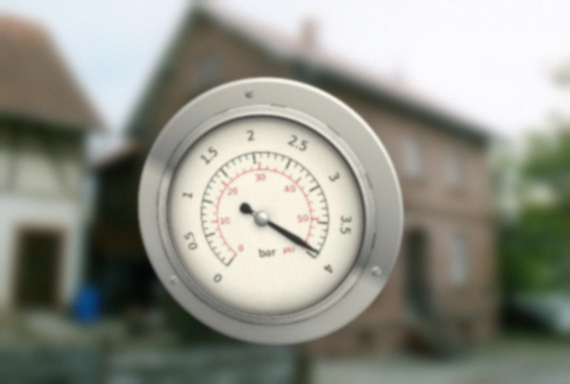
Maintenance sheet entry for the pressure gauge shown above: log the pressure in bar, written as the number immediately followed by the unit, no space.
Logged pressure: 3.9bar
